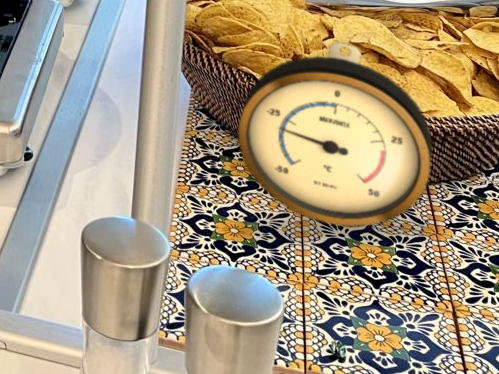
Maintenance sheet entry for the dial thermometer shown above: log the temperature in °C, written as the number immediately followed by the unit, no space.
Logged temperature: -30°C
